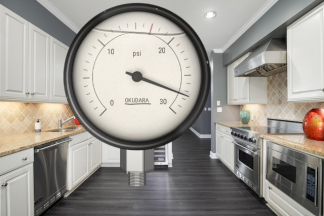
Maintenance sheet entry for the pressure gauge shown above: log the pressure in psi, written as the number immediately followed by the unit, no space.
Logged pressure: 27.5psi
